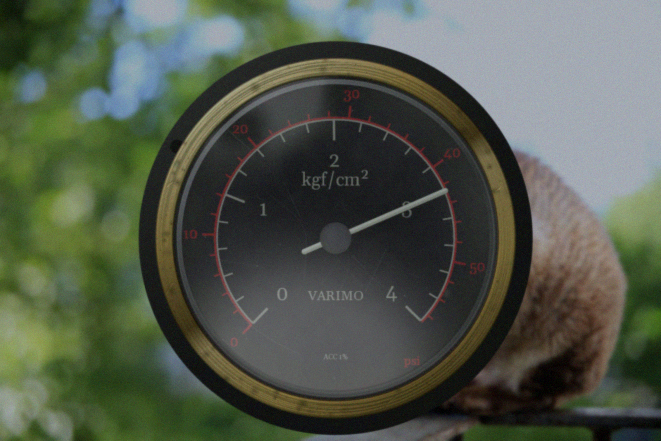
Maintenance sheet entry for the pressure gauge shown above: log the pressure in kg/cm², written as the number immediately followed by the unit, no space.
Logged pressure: 3kg/cm²
